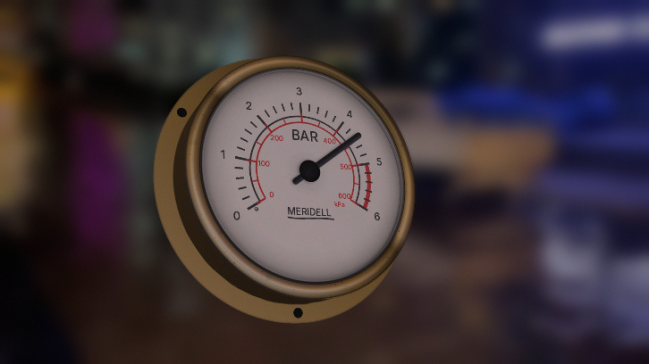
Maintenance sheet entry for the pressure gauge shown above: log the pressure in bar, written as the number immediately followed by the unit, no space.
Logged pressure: 4.4bar
